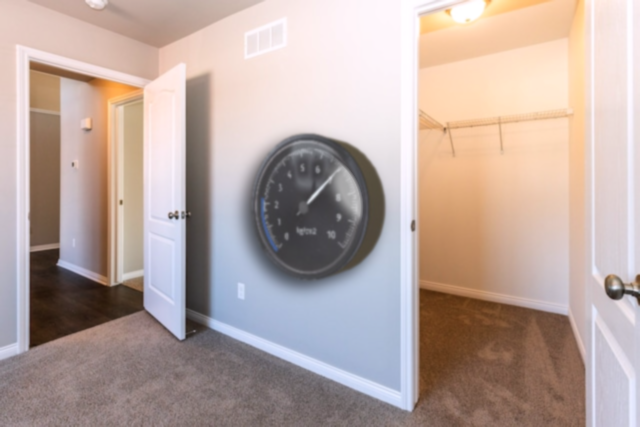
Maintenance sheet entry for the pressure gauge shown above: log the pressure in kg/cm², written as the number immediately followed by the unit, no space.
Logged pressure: 7kg/cm²
